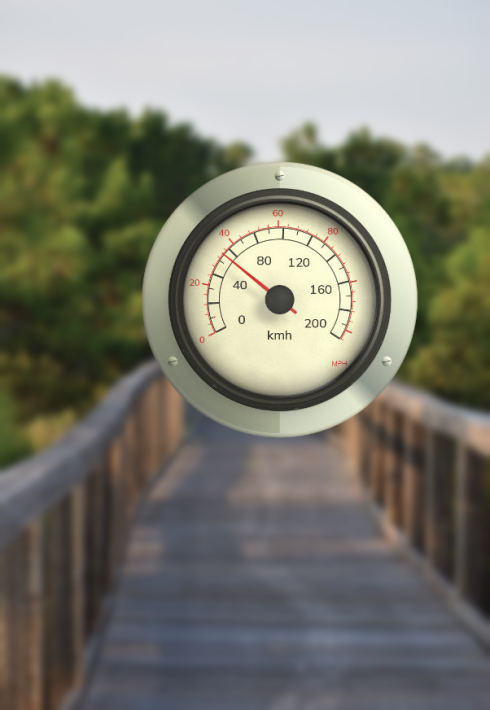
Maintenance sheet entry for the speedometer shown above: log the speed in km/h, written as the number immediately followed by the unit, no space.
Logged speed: 55km/h
